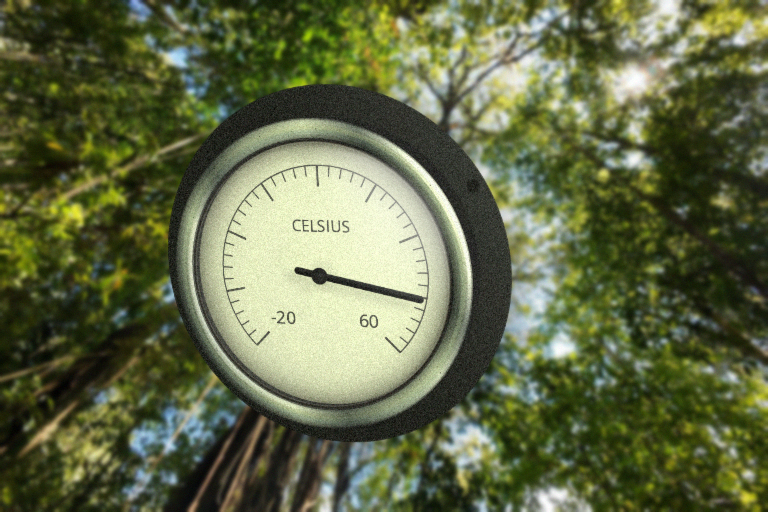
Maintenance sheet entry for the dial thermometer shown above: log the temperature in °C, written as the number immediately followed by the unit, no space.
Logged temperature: 50°C
